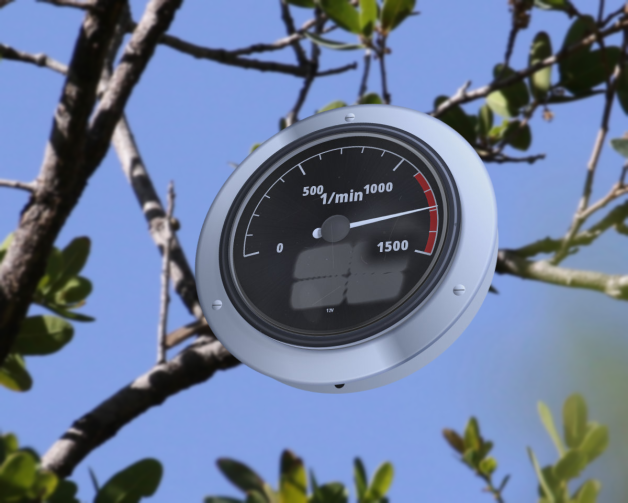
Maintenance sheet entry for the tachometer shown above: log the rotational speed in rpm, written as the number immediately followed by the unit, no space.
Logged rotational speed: 1300rpm
